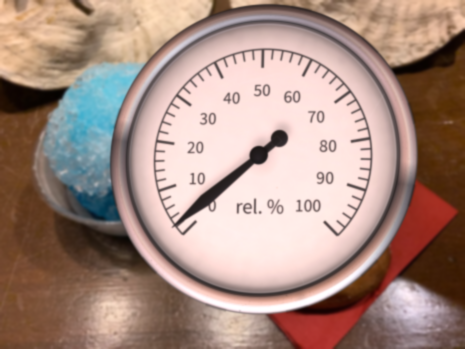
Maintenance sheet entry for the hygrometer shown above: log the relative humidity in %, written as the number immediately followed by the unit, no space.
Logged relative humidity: 2%
